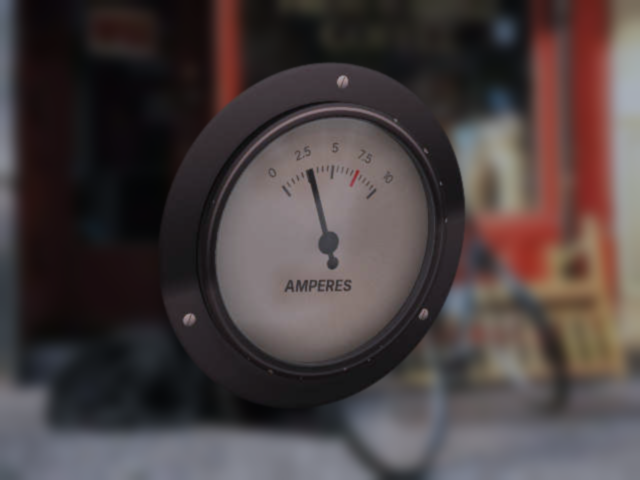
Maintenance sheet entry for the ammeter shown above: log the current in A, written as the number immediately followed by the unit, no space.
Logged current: 2.5A
